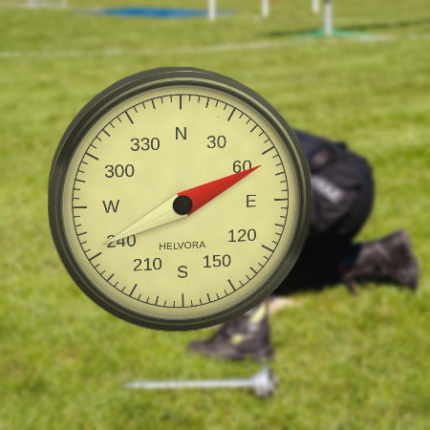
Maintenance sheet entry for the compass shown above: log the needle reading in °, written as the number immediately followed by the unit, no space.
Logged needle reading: 65°
